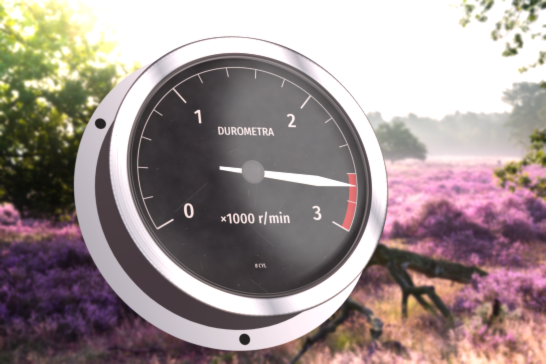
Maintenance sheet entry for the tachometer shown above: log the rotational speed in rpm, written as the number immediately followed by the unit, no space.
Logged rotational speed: 2700rpm
